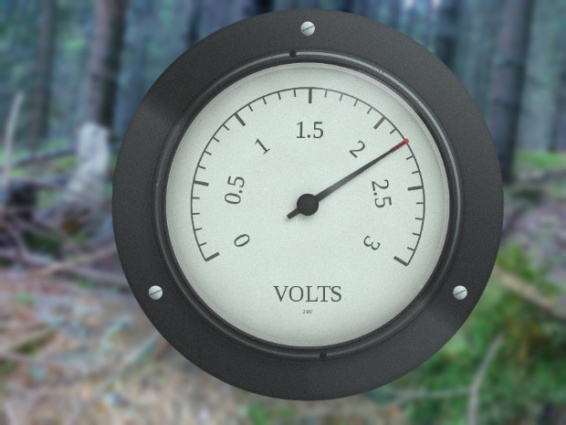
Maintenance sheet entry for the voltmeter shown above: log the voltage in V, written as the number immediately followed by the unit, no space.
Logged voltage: 2.2V
